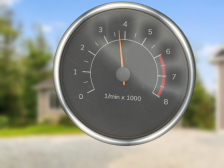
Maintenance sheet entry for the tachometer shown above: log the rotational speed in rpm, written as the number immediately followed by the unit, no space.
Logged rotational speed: 3750rpm
